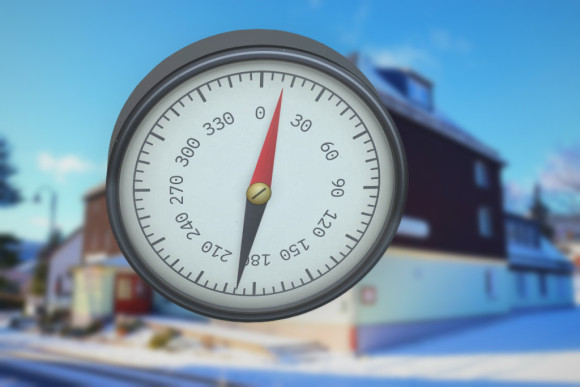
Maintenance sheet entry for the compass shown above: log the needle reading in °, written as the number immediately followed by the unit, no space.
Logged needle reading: 10°
